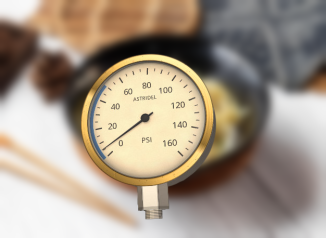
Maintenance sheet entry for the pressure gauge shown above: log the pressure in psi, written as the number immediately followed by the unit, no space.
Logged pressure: 5psi
